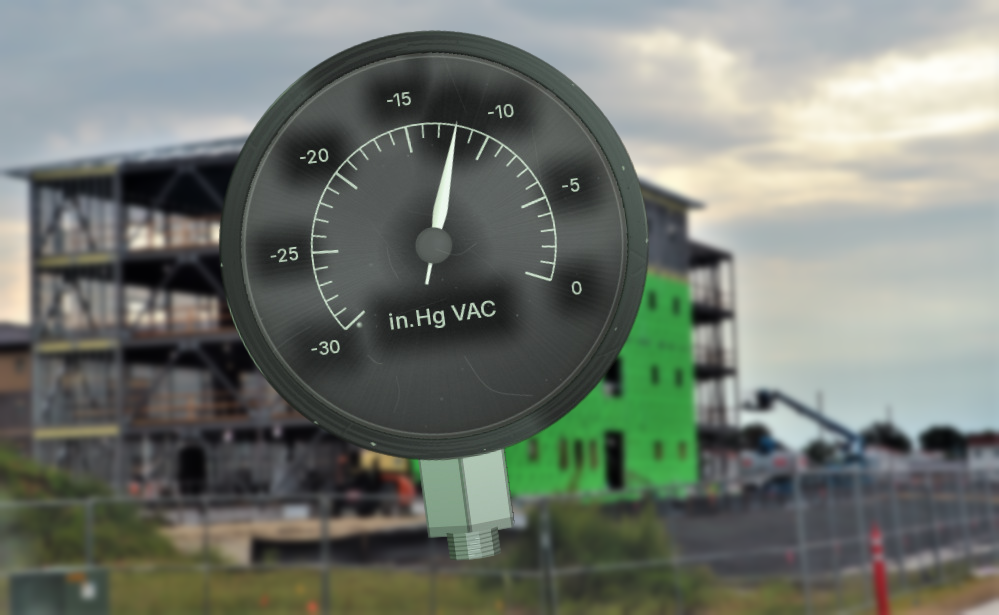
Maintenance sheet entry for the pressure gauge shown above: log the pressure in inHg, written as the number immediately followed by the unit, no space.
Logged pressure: -12inHg
